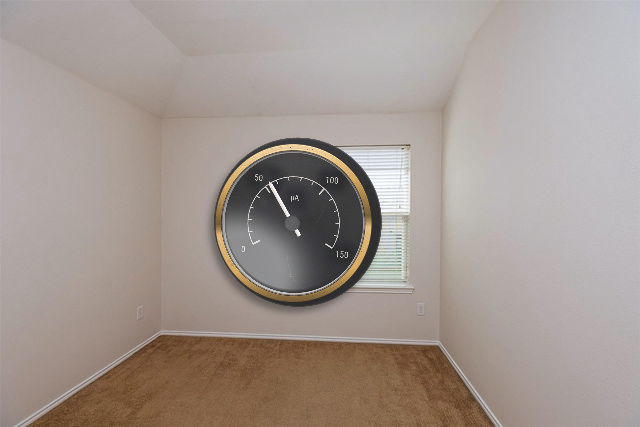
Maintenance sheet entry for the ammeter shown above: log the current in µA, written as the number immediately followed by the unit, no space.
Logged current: 55µA
